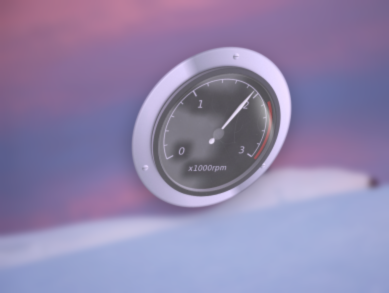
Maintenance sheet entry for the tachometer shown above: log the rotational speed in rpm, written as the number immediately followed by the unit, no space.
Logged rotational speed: 1900rpm
